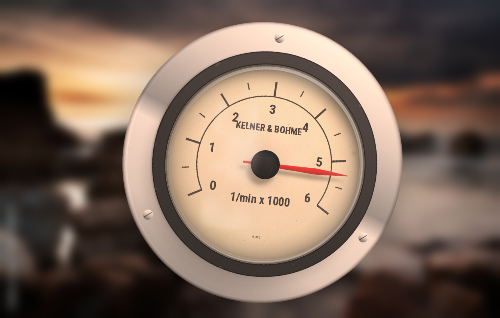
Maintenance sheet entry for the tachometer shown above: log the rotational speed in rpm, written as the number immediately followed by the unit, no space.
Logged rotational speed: 5250rpm
